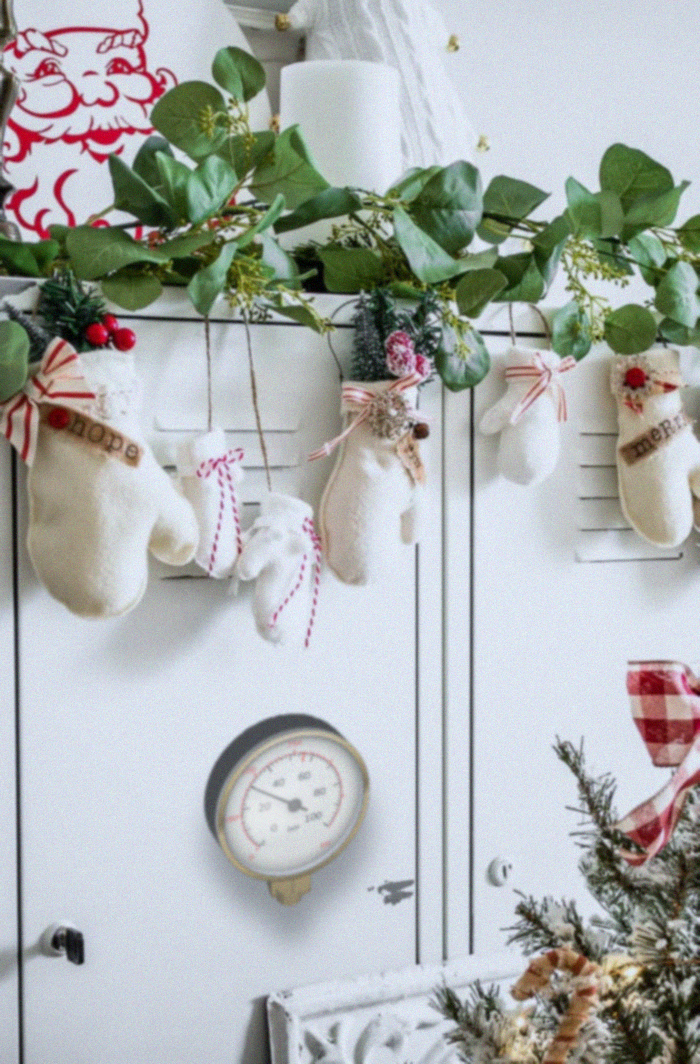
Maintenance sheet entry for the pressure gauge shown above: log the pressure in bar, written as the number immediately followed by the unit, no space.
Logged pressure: 30bar
